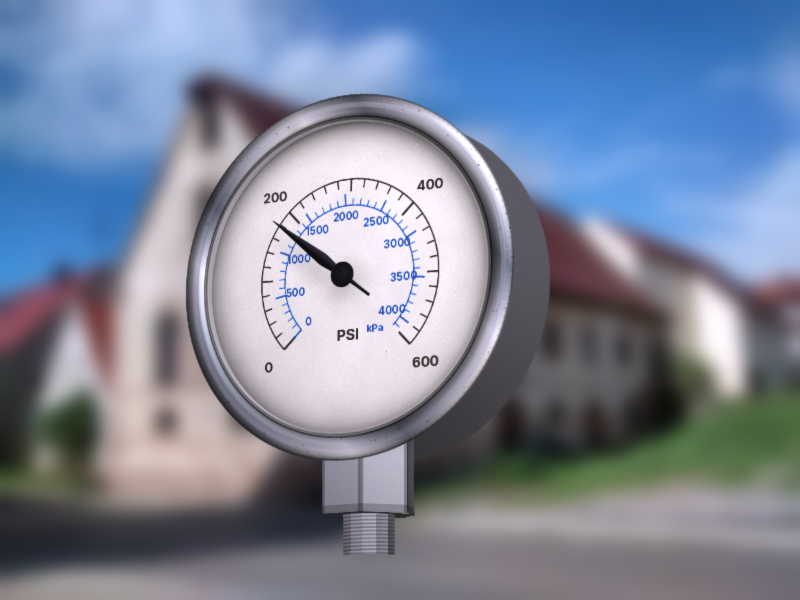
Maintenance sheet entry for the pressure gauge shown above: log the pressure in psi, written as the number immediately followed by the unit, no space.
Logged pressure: 180psi
